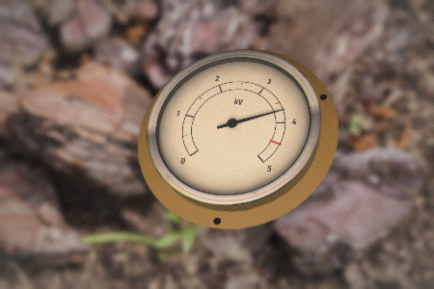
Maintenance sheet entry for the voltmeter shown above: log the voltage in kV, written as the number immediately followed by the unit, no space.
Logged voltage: 3.75kV
